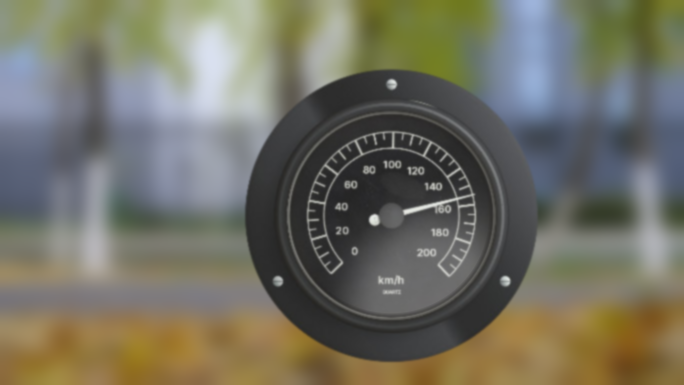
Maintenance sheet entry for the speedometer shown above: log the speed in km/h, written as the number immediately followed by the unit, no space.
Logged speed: 155km/h
